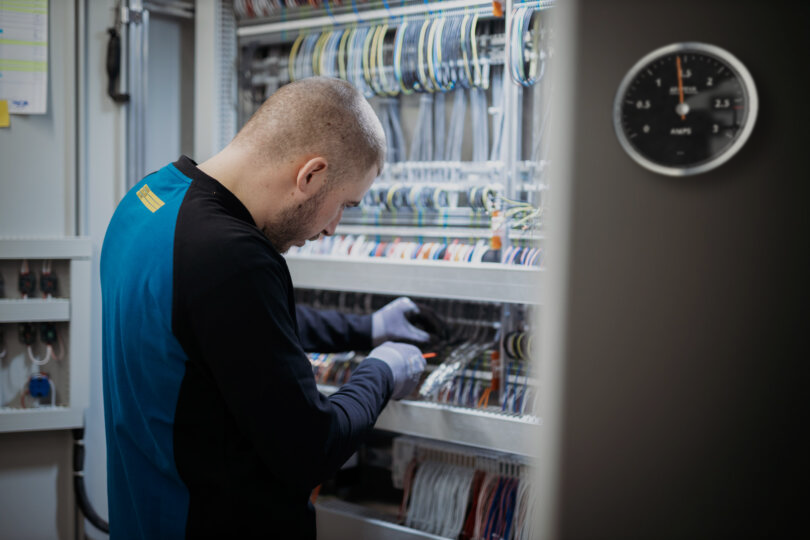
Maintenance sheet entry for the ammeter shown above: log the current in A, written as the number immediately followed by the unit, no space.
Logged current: 1.4A
